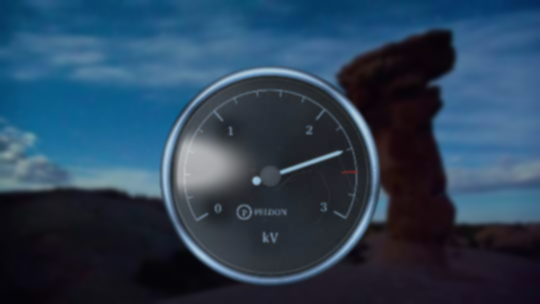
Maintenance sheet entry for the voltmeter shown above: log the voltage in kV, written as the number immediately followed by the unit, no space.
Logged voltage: 2.4kV
